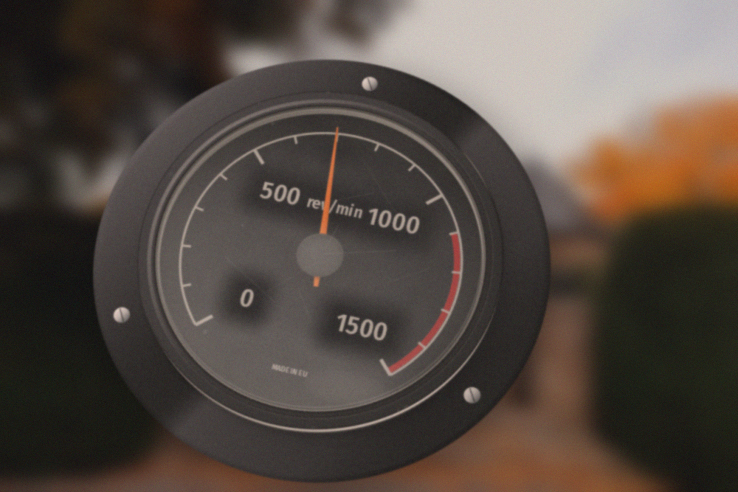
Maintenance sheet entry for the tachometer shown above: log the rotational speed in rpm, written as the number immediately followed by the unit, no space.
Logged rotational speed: 700rpm
